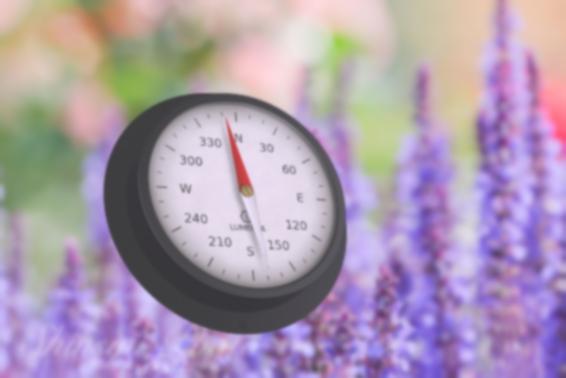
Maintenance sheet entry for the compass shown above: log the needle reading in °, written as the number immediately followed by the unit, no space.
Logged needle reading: 350°
